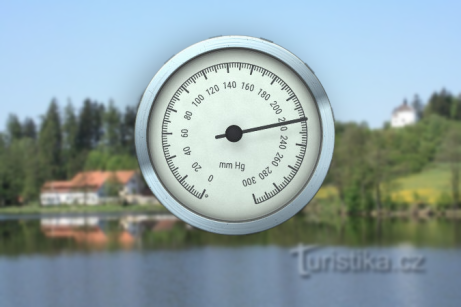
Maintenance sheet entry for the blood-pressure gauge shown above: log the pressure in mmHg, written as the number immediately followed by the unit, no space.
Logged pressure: 220mmHg
